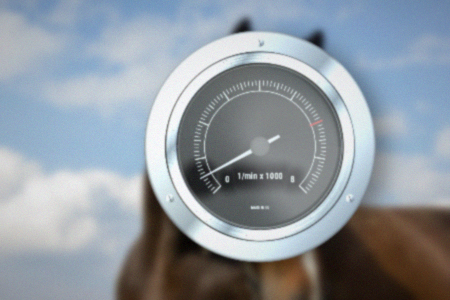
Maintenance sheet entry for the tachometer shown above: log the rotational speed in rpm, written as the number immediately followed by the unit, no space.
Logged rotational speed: 500rpm
